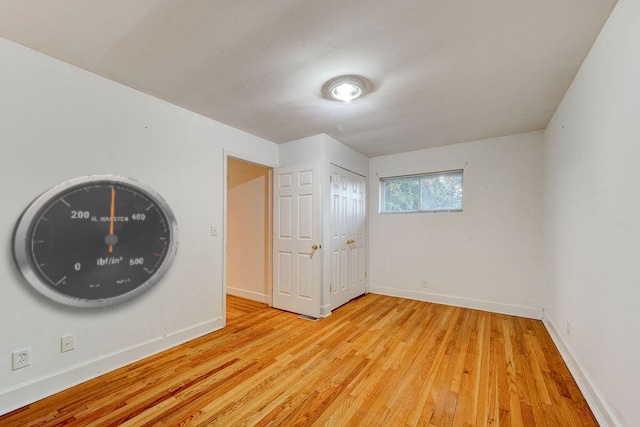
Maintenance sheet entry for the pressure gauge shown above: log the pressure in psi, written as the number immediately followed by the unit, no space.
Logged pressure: 300psi
